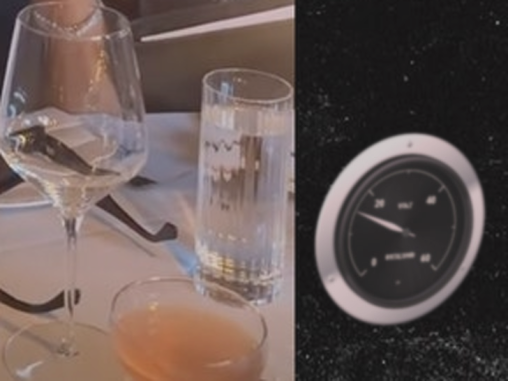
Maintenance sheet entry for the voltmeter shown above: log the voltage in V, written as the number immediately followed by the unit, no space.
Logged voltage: 15V
